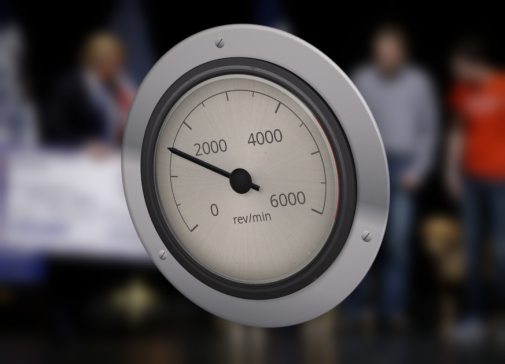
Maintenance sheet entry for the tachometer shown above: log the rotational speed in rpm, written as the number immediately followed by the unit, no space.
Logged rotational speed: 1500rpm
